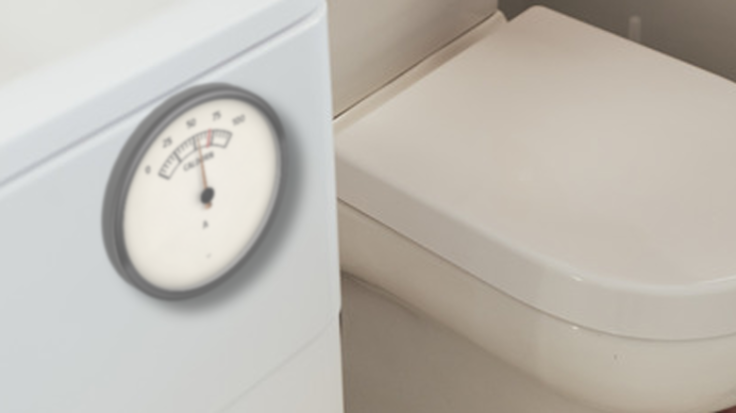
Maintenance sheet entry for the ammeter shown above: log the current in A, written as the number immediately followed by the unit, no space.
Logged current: 50A
